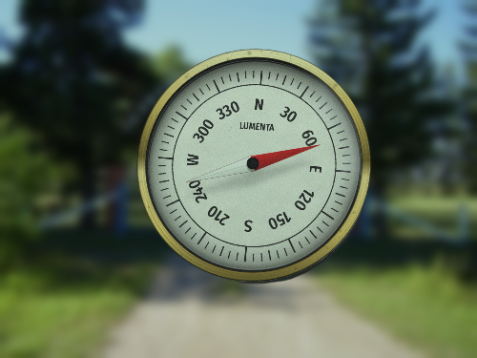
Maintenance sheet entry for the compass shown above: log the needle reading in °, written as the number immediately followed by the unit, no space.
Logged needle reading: 70°
